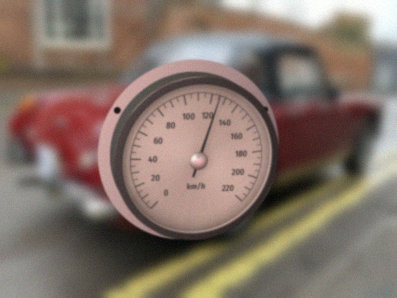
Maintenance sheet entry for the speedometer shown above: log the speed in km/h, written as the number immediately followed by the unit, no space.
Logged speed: 125km/h
